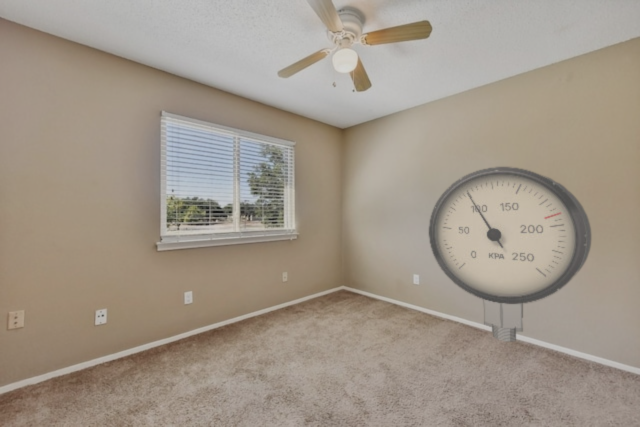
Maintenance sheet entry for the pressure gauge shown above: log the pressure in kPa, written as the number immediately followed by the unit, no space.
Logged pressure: 100kPa
